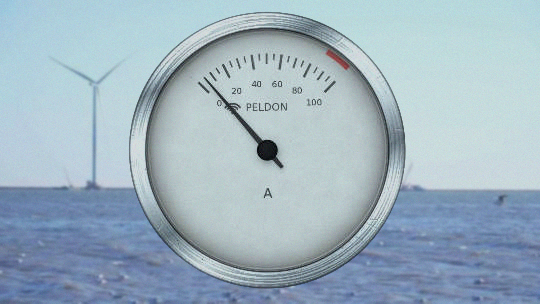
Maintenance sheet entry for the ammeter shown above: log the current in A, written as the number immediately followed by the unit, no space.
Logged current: 5A
